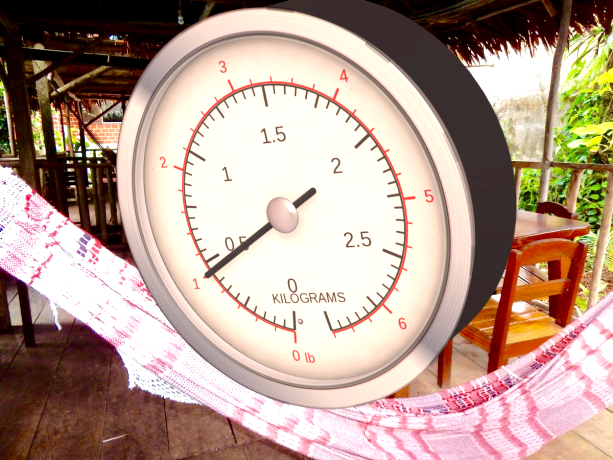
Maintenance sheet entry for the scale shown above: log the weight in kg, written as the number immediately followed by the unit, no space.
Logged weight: 0.45kg
